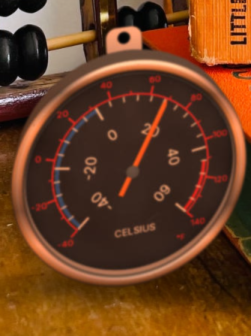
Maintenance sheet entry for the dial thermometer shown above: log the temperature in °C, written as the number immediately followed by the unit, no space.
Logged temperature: 20°C
